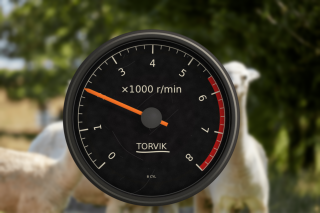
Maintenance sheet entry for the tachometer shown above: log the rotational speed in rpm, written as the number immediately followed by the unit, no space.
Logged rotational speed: 2000rpm
